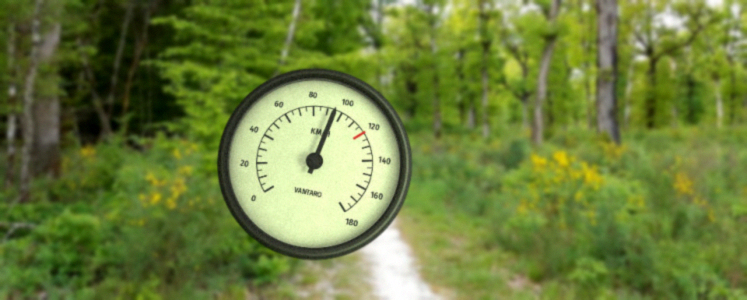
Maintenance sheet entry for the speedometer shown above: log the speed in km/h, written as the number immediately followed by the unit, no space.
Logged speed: 95km/h
